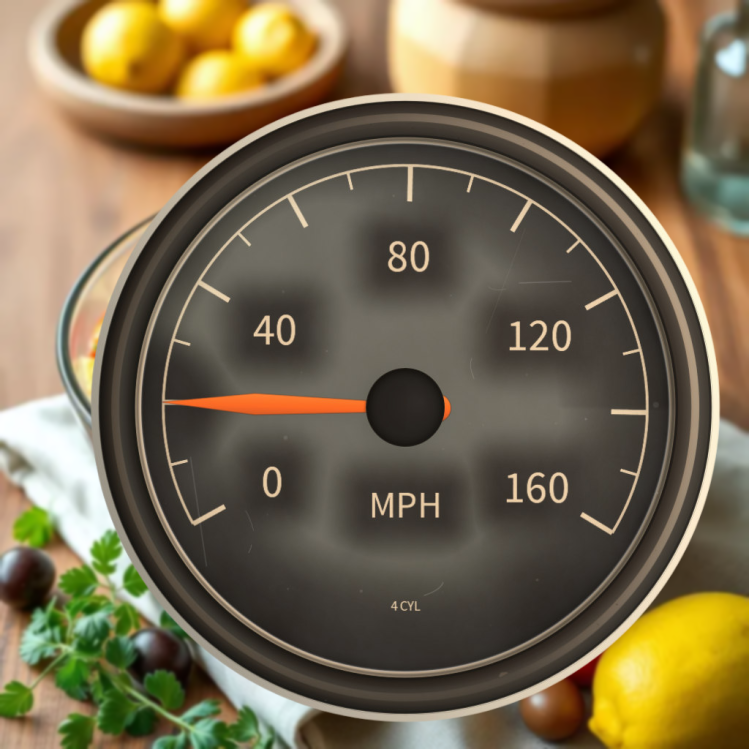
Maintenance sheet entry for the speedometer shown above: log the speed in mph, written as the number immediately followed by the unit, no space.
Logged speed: 20mph
